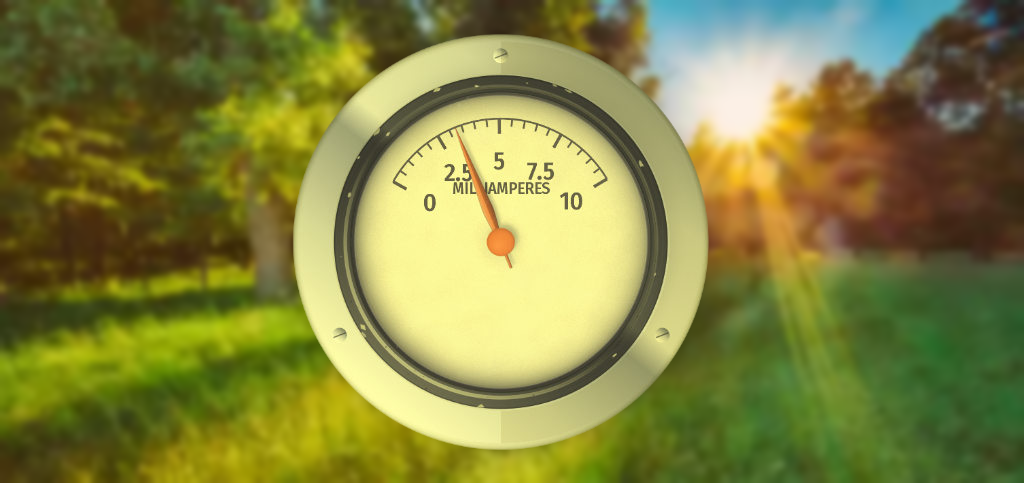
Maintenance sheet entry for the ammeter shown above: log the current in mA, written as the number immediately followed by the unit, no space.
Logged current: 3.25mA
